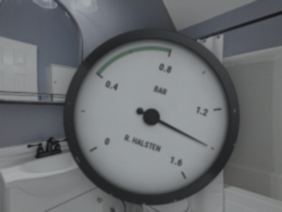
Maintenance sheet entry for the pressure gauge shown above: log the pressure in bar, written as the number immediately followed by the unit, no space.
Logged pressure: 1.4bar
